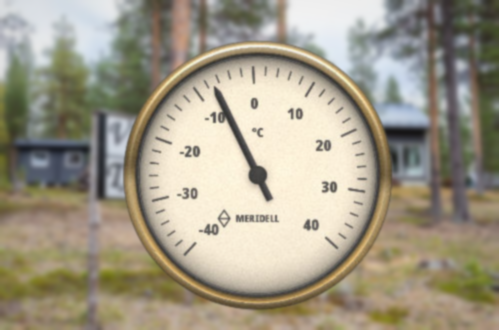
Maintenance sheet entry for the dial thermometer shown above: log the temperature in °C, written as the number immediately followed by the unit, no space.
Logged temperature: -7°C
